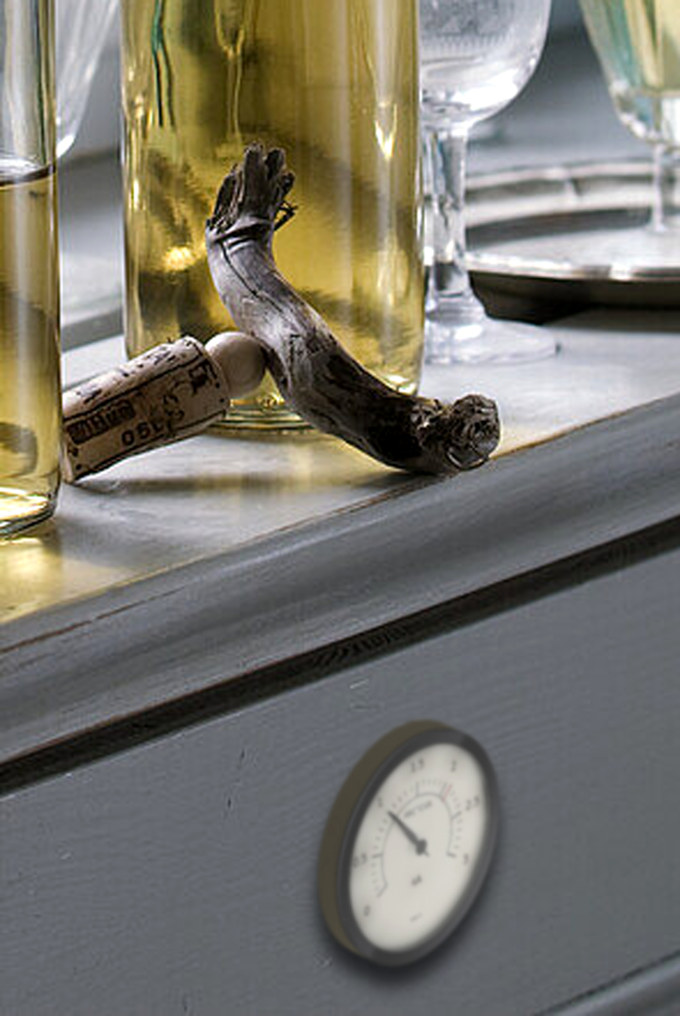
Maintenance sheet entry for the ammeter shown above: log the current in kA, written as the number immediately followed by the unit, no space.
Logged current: 1kA
